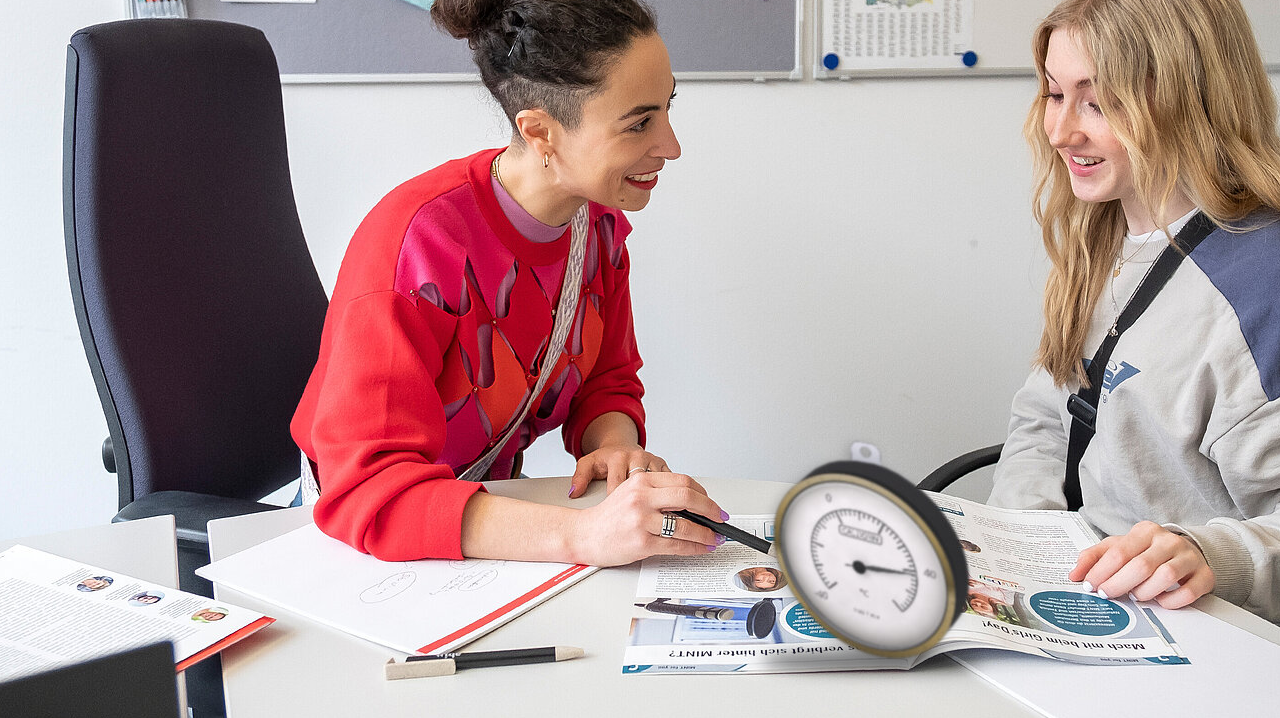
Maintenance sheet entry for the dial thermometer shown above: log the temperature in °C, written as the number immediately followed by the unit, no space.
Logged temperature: 40°C
